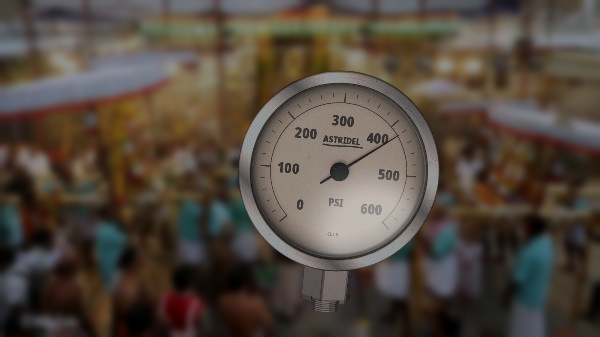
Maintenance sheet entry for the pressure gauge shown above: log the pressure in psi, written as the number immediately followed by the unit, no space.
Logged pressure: 420psi
